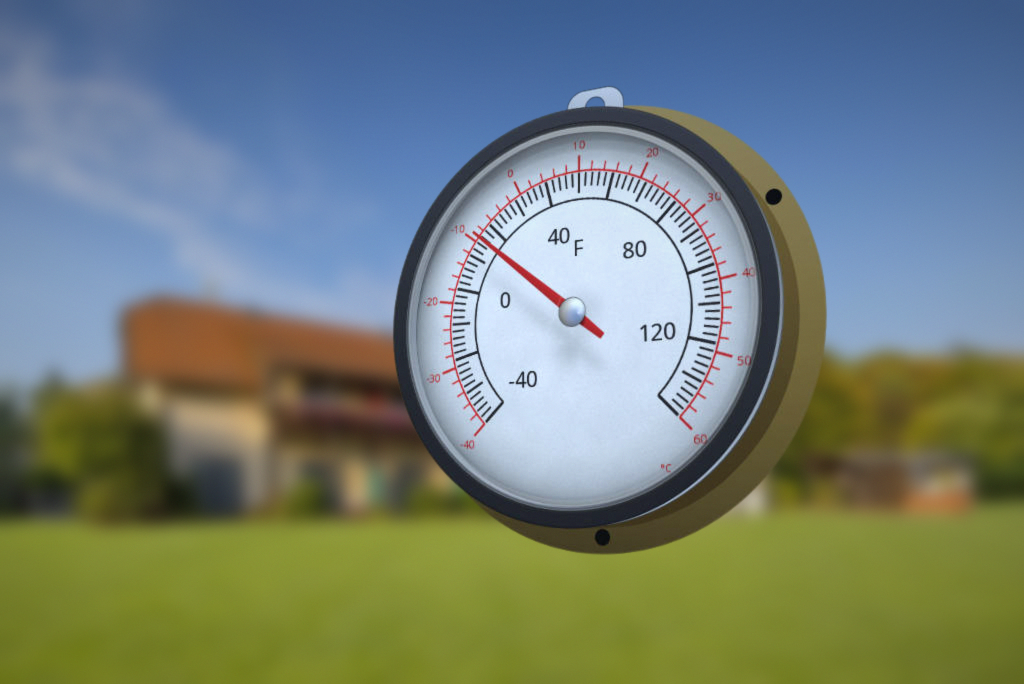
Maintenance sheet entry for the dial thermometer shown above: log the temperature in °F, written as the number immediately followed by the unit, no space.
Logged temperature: 16°F
